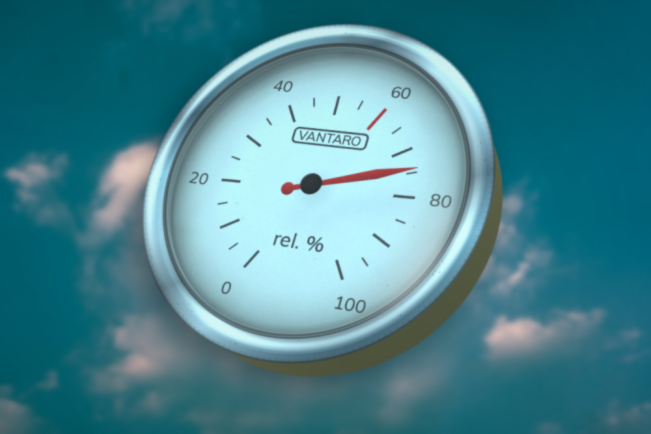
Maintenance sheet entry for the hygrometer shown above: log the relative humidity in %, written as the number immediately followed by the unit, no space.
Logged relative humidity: 75%
